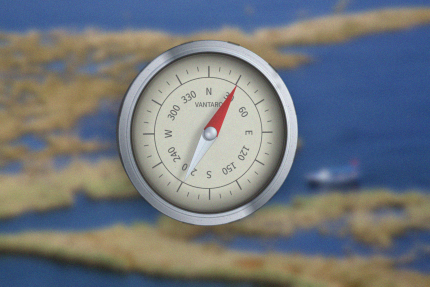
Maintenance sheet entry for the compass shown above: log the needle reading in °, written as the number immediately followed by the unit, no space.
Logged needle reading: 30°
